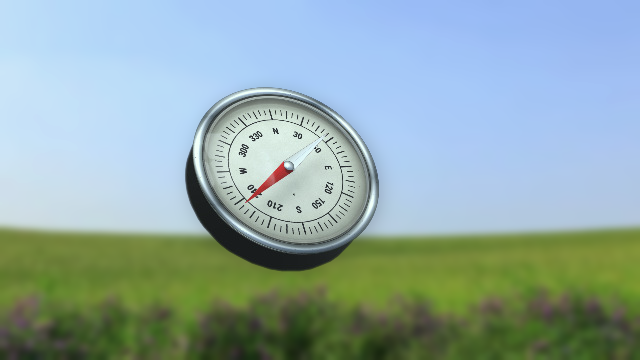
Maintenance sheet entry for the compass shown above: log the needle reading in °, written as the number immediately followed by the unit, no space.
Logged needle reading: 235°
